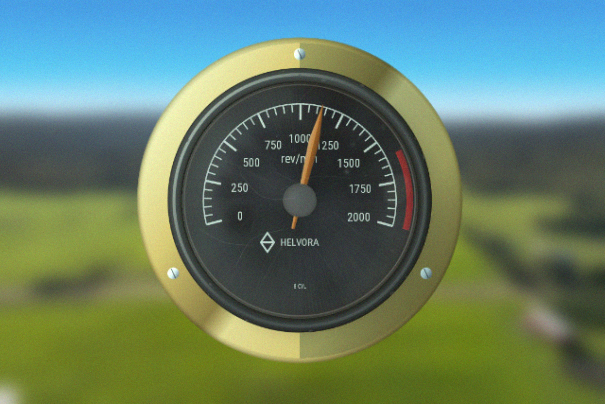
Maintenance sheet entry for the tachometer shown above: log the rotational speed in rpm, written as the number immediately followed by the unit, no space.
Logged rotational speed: 1125rpm
